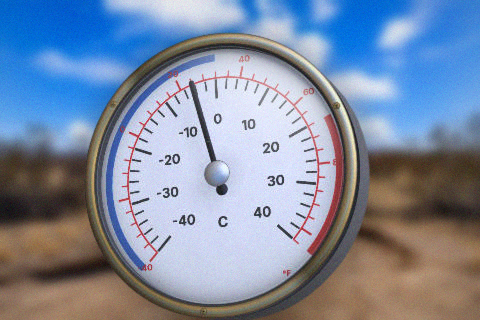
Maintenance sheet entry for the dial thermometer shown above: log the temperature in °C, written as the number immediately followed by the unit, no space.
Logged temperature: -4°C
